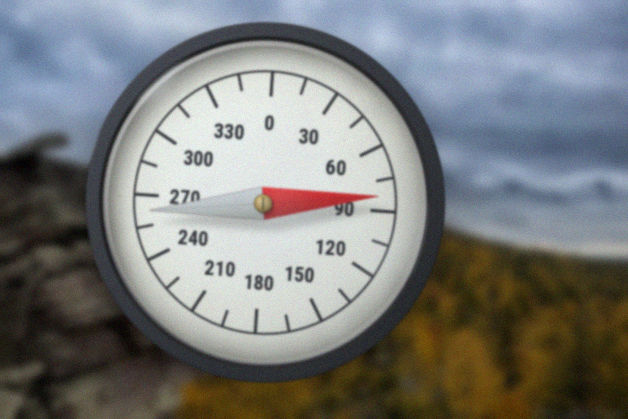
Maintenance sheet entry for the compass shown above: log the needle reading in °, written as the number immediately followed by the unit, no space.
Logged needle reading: 82.5°
